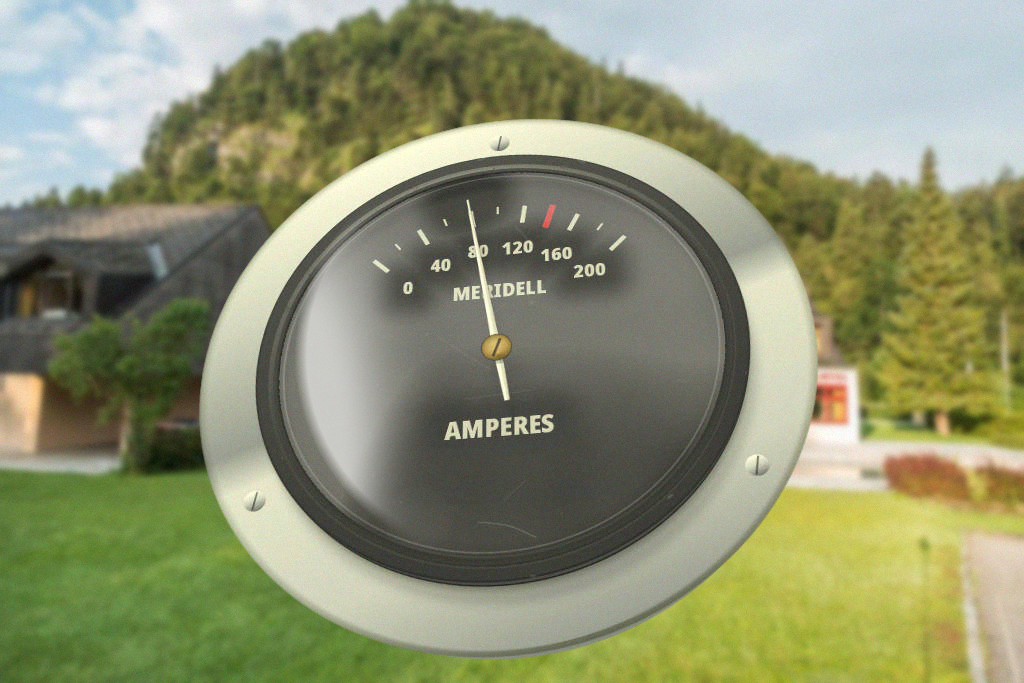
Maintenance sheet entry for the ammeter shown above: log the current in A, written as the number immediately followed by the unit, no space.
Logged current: 80A
